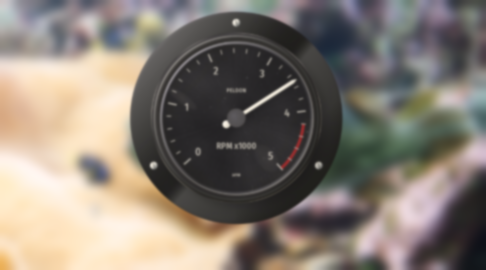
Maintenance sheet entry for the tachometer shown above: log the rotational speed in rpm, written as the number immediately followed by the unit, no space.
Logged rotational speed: 3500rpm
